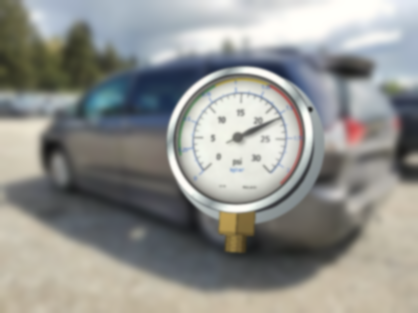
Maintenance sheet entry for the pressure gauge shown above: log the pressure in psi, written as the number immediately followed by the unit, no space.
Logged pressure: 22psi
